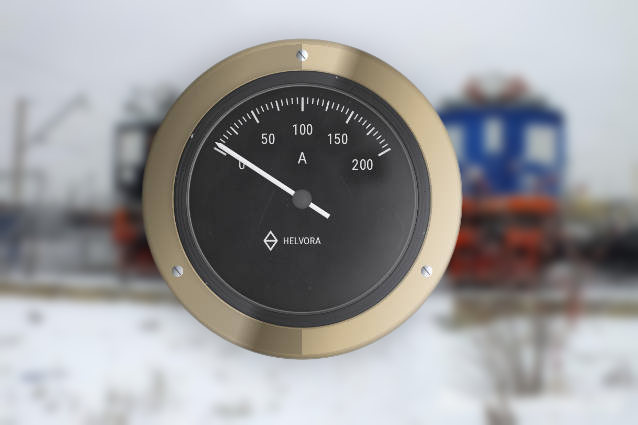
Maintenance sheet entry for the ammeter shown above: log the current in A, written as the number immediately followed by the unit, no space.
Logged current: 5A
